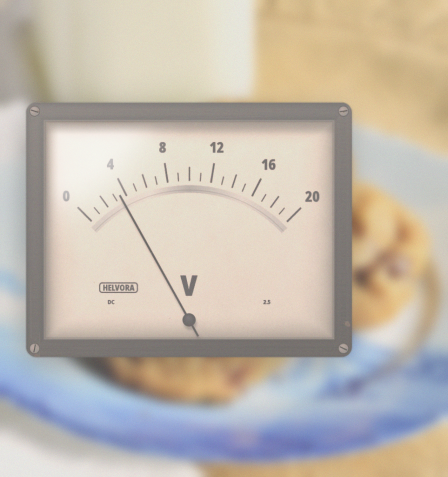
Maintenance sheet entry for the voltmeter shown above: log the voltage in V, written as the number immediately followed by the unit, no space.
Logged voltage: 3.5V
